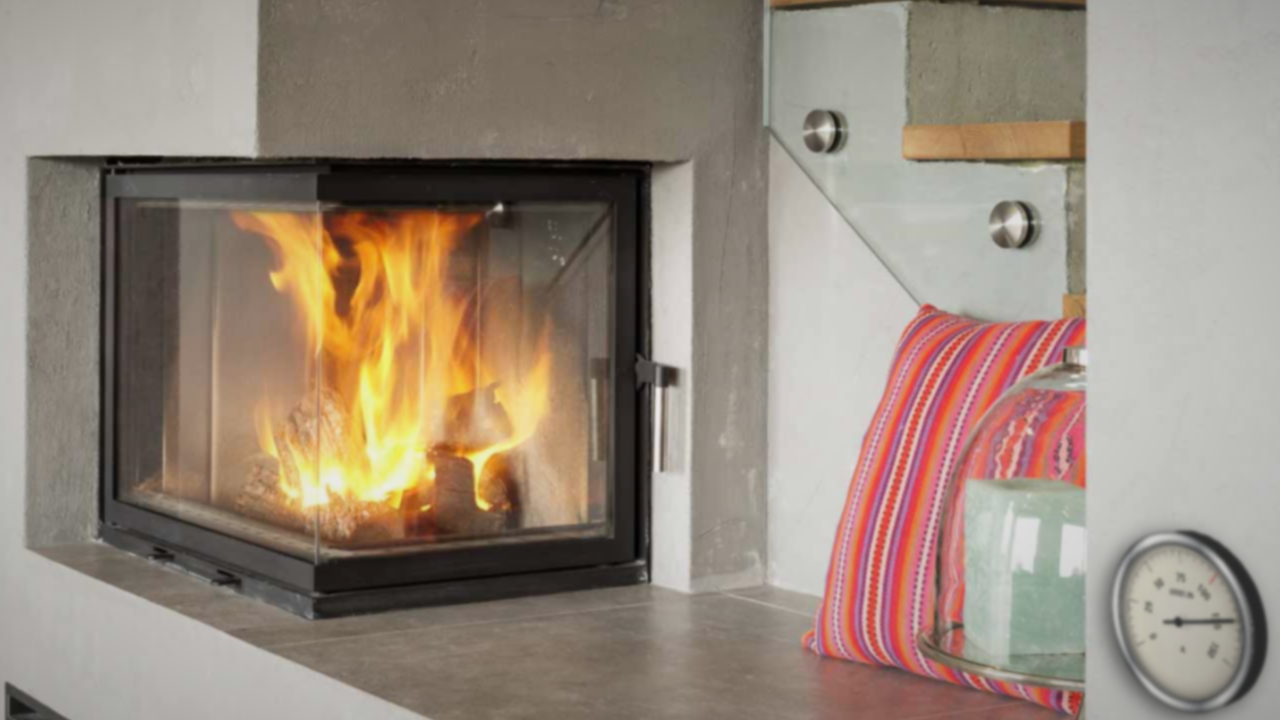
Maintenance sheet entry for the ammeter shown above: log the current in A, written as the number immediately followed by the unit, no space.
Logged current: 125A
